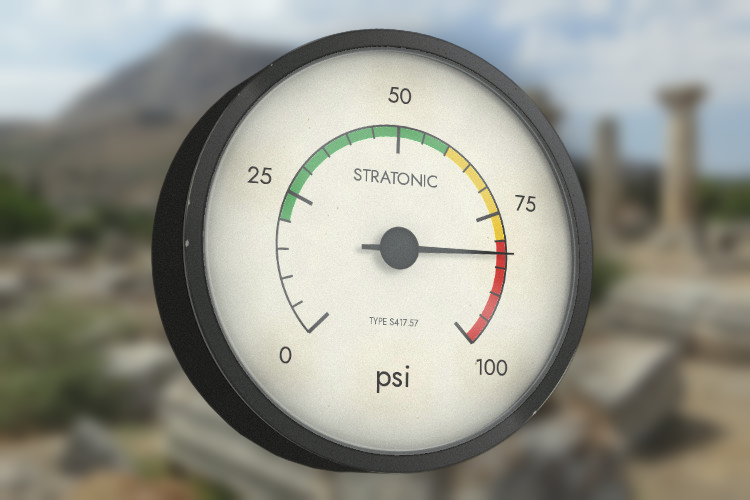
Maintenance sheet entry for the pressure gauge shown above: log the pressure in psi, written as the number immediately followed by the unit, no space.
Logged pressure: 82.5psi
